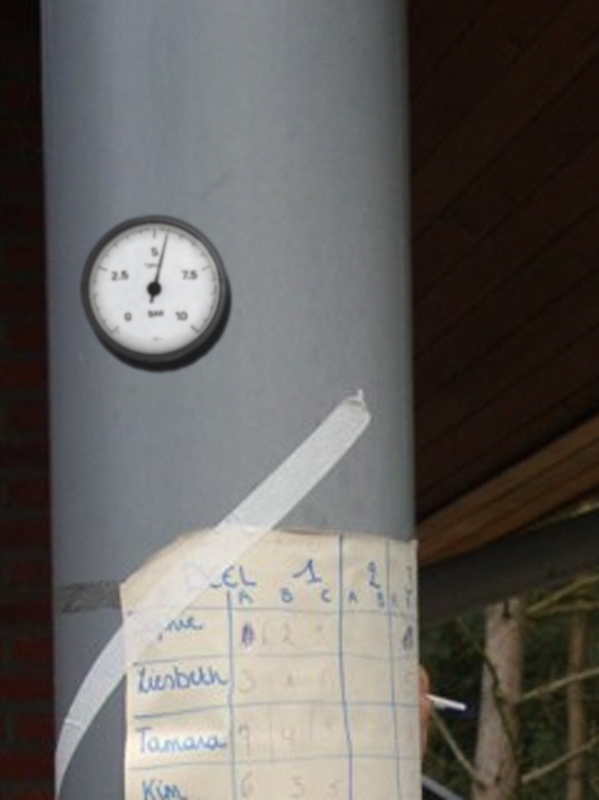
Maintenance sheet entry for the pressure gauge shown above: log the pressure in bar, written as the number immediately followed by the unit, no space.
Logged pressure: 5.5bar
